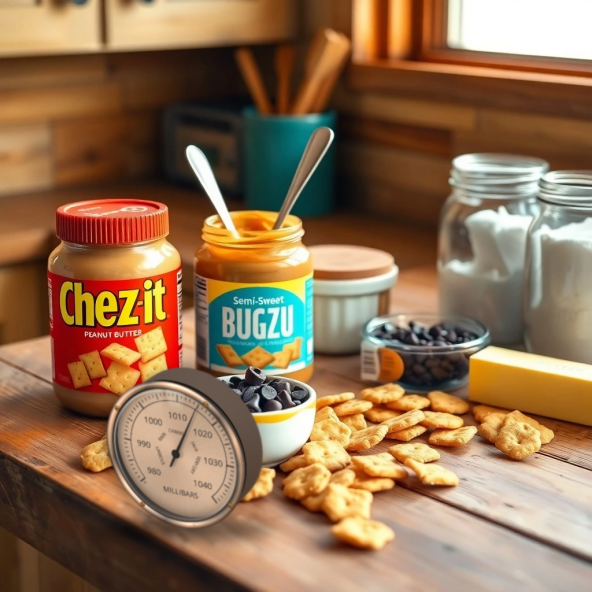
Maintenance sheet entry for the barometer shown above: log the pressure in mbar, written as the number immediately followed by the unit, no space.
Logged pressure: 1015mbar
